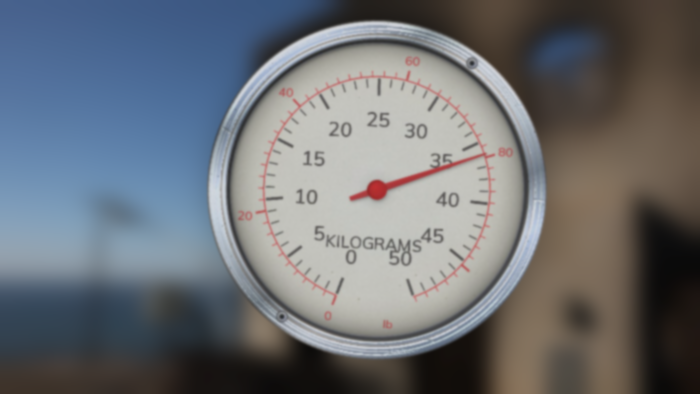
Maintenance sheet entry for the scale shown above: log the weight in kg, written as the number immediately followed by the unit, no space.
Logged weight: 36kg
